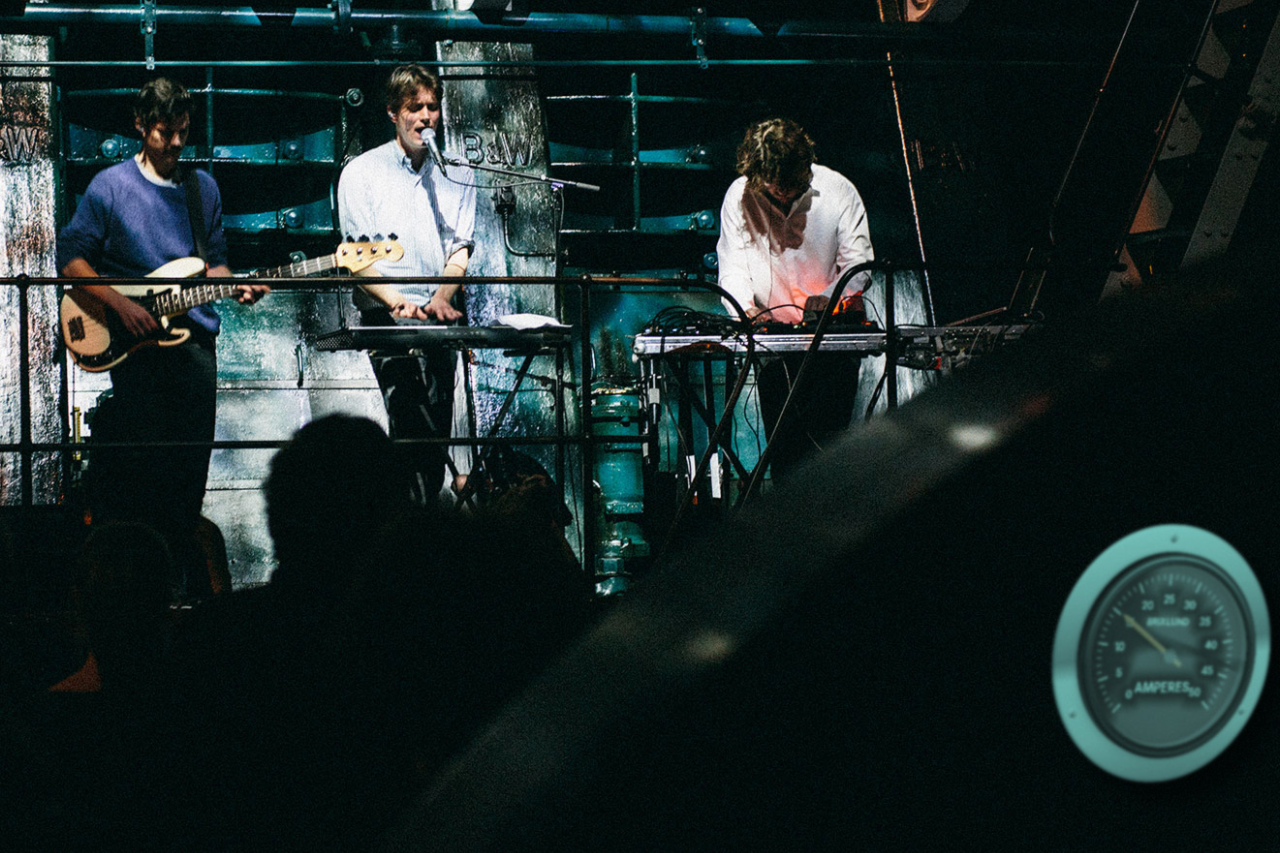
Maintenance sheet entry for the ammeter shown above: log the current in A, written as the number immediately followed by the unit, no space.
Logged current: 15A
